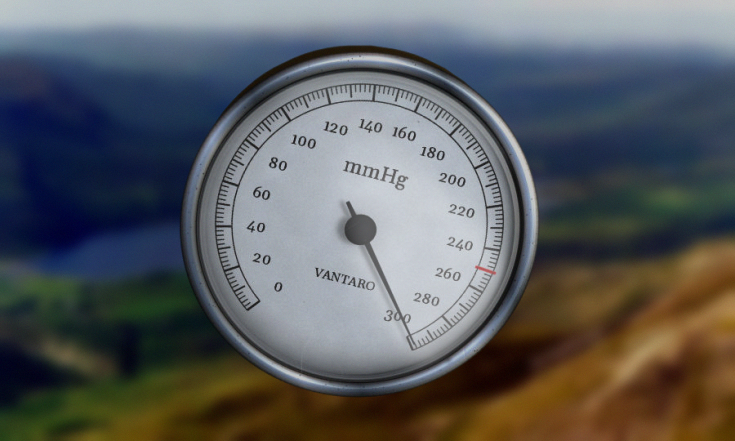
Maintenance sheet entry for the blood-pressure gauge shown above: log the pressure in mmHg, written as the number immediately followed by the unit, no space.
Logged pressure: 298mmHg
